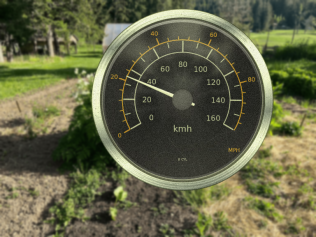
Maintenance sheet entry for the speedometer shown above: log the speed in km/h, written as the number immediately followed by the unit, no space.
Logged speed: 35km/h
